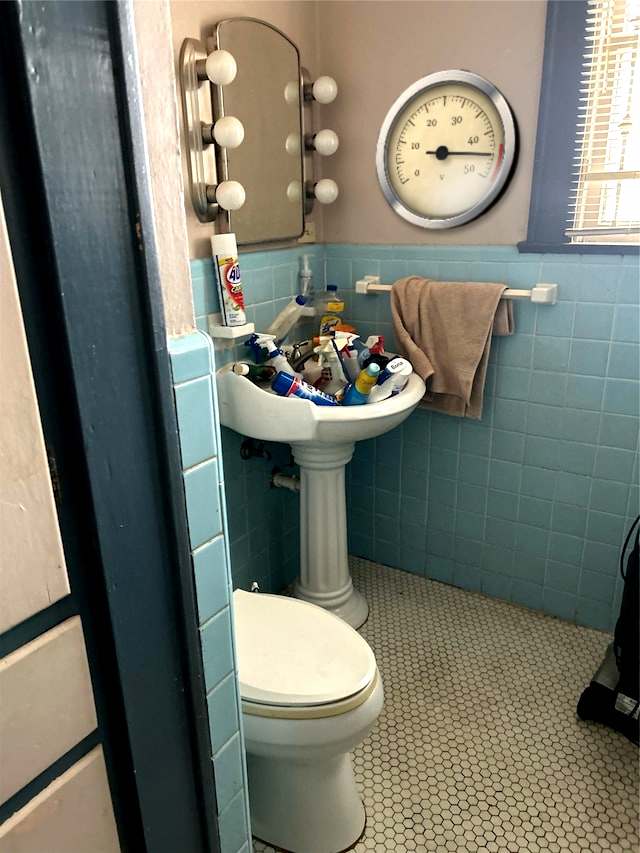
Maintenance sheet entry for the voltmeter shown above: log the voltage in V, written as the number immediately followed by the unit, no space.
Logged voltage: 45V
